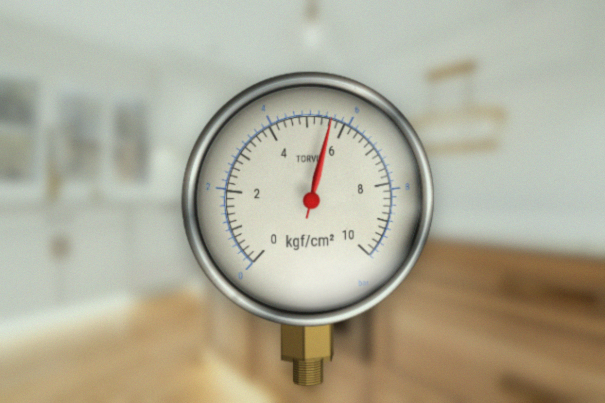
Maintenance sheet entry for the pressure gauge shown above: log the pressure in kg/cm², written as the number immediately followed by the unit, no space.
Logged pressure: 5.6kg/cm²
